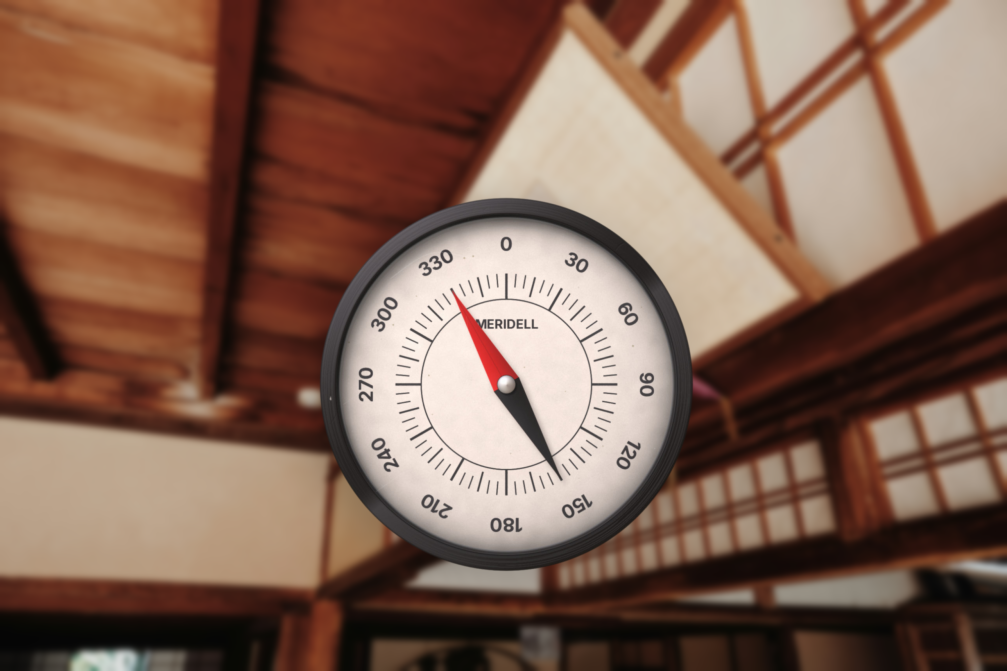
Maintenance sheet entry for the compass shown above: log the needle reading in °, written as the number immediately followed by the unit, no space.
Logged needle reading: 330°
